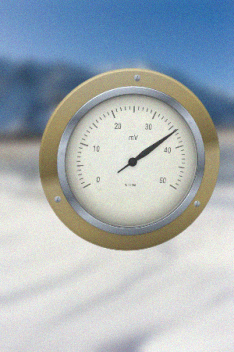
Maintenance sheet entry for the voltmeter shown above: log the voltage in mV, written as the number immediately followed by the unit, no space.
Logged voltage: 36mV
